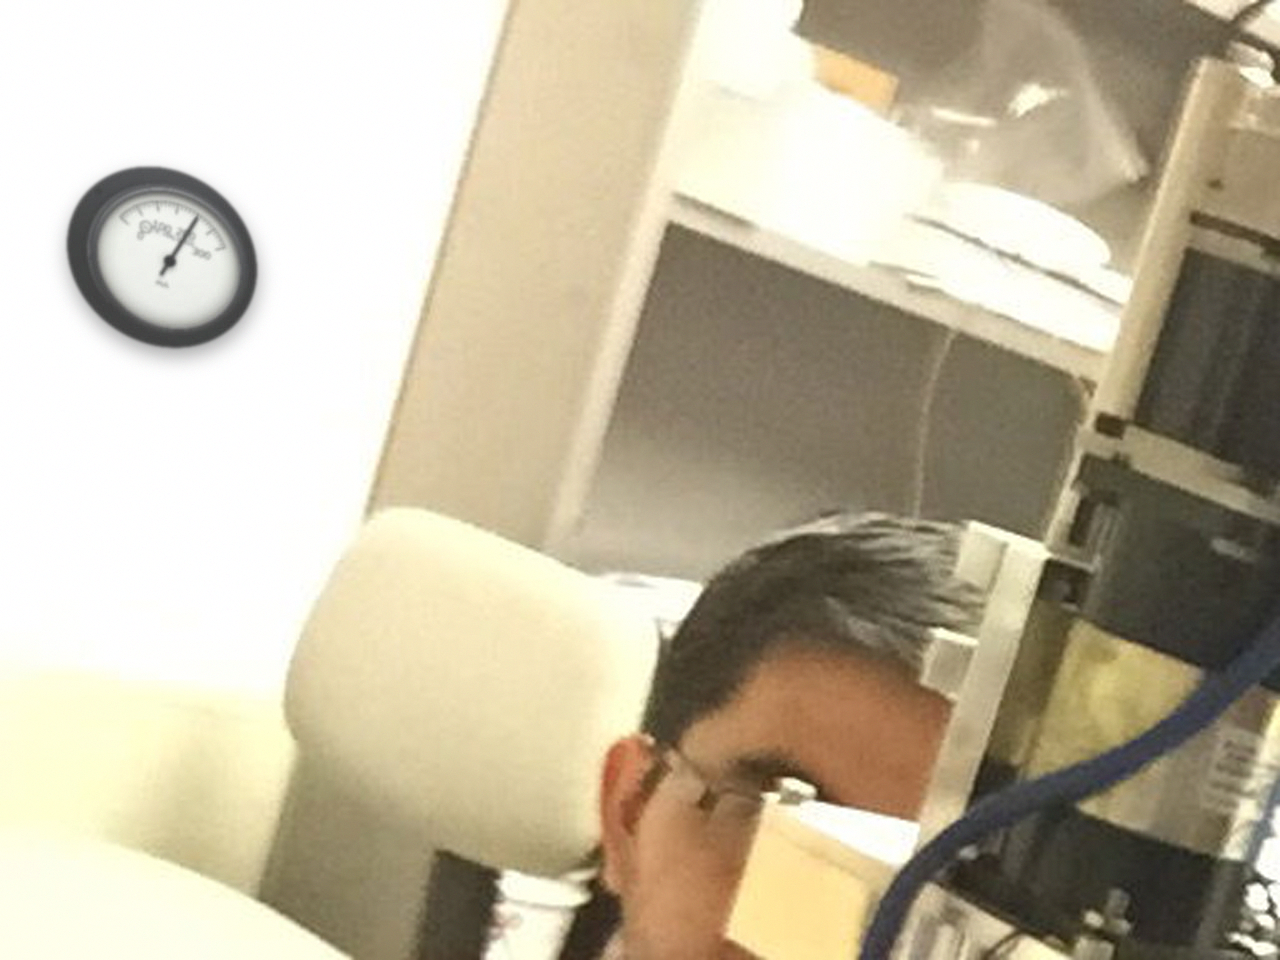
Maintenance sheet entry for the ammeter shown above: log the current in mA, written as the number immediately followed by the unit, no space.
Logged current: 200mA
